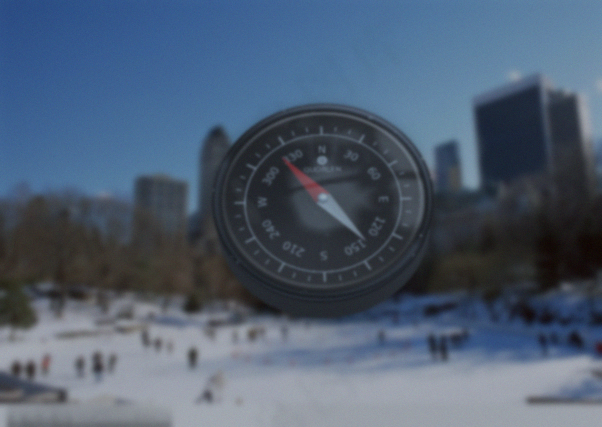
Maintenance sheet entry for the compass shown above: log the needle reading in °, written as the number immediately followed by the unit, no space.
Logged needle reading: 320°
